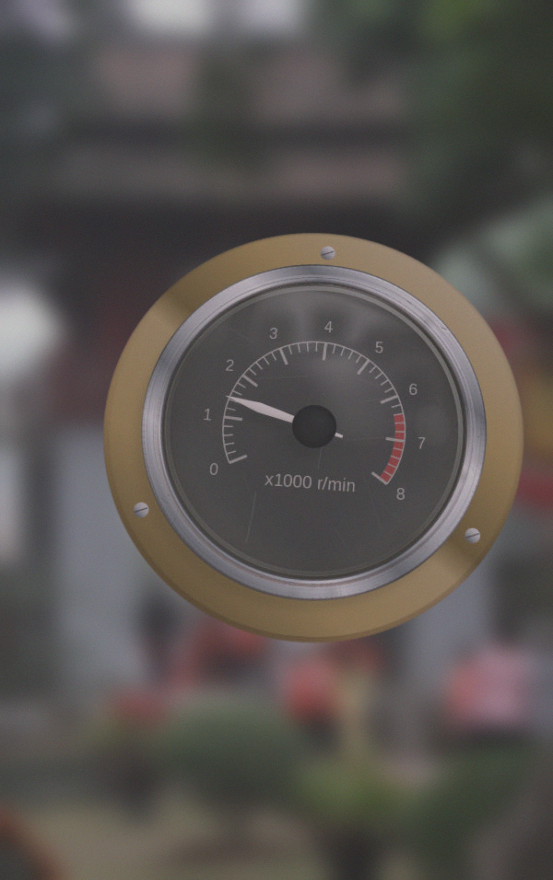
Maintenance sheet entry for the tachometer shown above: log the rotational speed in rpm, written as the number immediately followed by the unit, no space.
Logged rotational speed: 1400rpm
